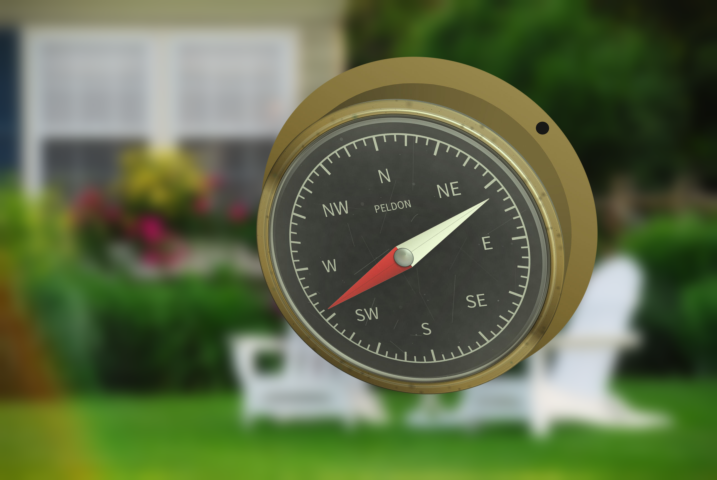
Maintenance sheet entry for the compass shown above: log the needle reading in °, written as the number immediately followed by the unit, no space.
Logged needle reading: 245°
